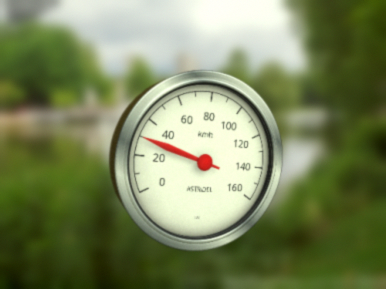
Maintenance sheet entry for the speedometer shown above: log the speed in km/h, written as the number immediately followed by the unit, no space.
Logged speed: 30km/h
